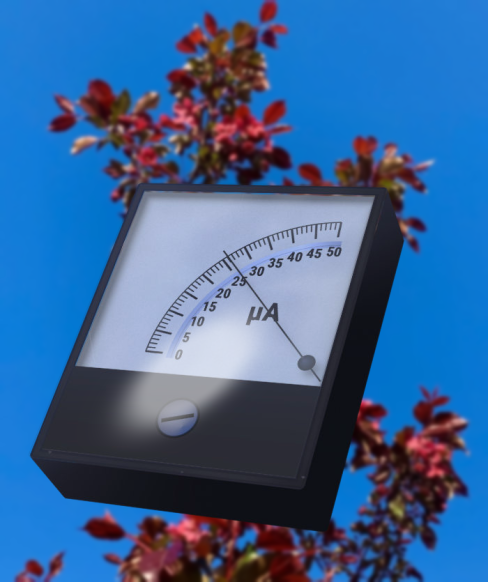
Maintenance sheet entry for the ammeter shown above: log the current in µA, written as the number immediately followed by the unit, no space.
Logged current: 26µA
